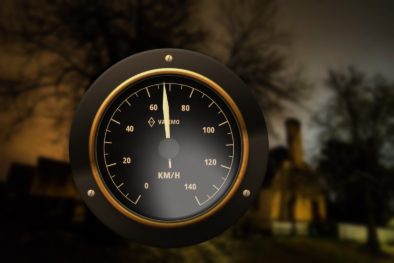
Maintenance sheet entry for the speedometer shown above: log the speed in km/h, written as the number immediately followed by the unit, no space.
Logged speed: 67.5km/h
